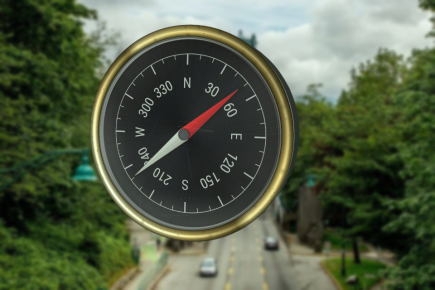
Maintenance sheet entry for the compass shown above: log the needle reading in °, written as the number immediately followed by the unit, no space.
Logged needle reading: 50°
